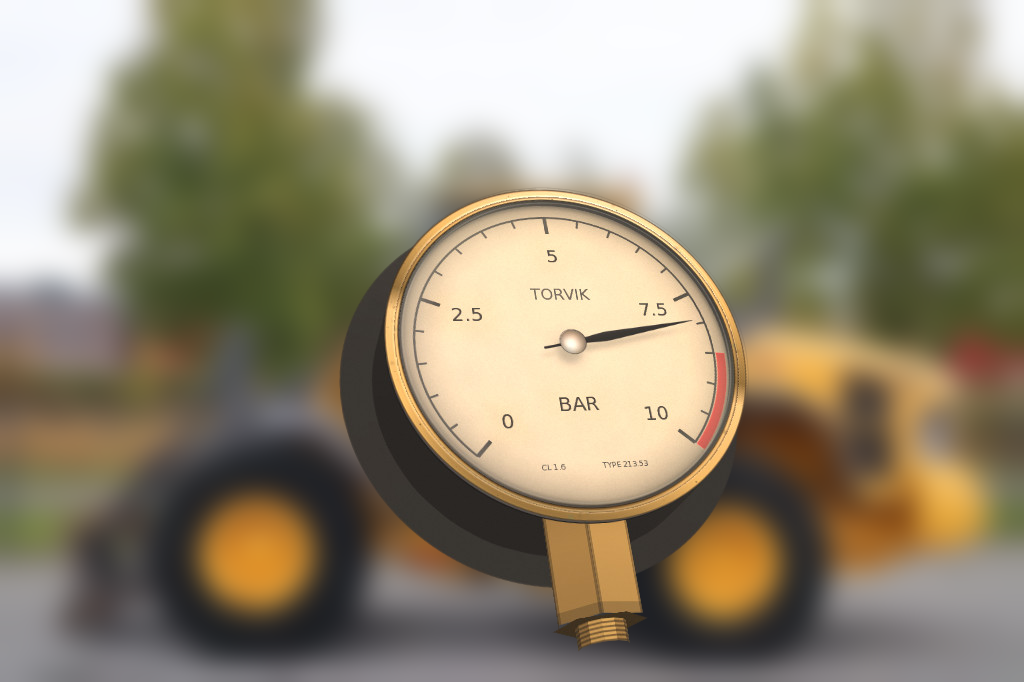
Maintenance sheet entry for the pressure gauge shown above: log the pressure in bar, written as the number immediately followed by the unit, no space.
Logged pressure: 8bar
